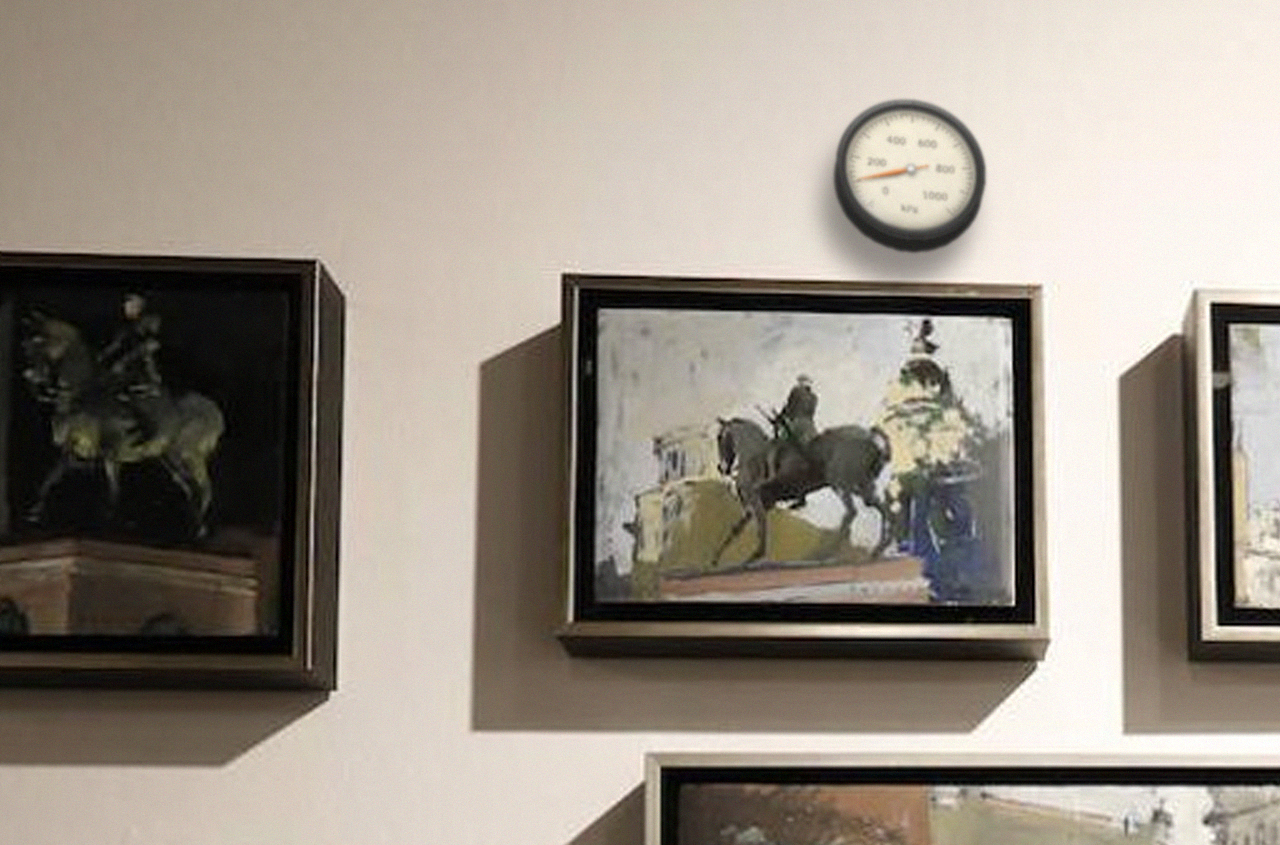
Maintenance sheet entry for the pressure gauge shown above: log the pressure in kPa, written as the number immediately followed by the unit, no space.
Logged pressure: 100kPa
